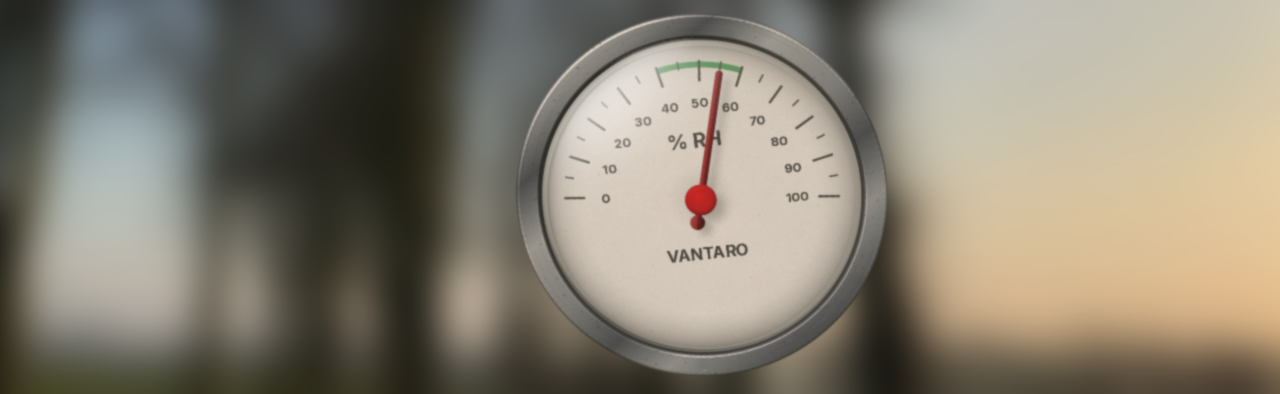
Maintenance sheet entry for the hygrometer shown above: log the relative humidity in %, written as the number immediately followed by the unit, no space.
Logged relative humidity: 55%
